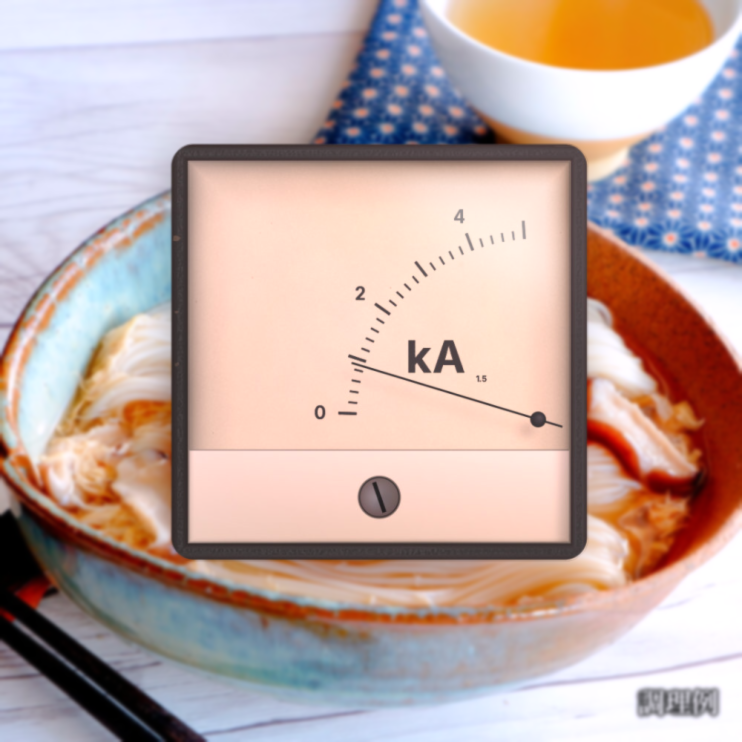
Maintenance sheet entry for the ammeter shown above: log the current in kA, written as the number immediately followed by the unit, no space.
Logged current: 0.9kA
